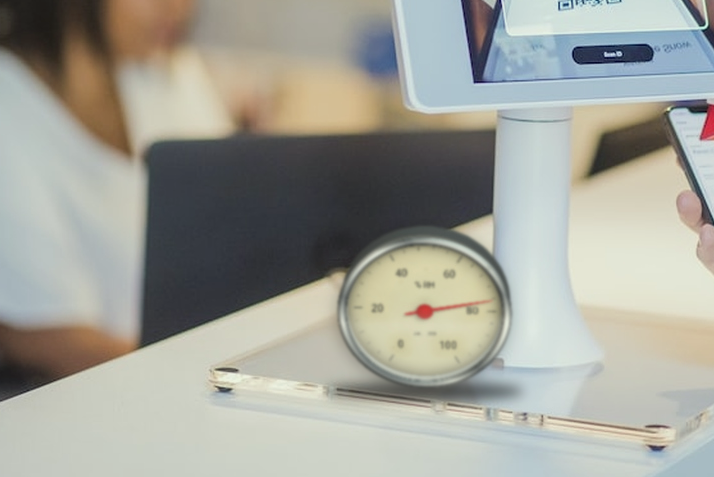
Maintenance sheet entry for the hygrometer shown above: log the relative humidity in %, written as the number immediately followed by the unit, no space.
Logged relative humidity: 76%
